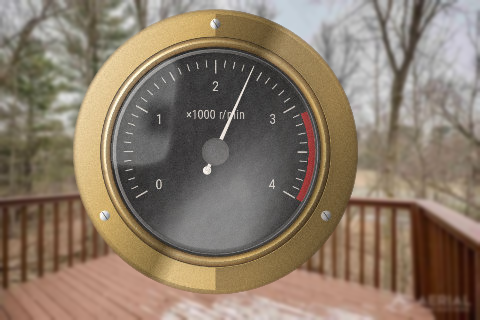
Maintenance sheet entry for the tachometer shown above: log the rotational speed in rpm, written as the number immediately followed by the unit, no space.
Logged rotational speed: 2400rpm
